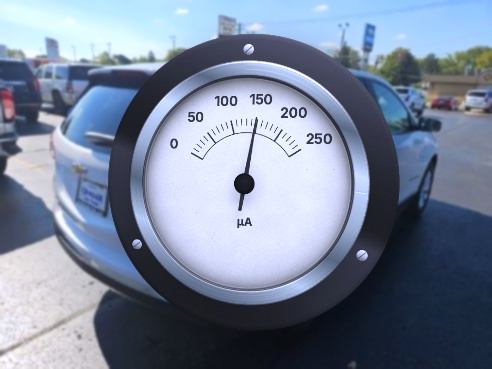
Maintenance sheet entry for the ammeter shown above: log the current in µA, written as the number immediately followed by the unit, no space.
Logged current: 150µA
